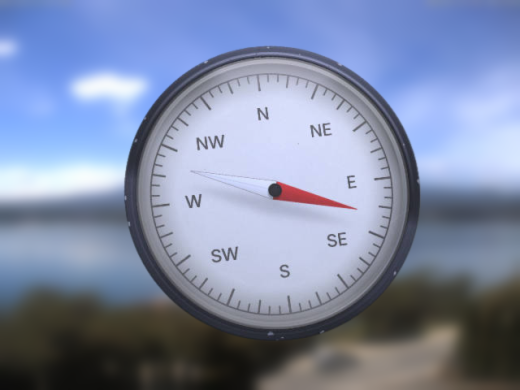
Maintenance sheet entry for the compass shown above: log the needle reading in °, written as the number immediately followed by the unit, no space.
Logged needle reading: 110°
